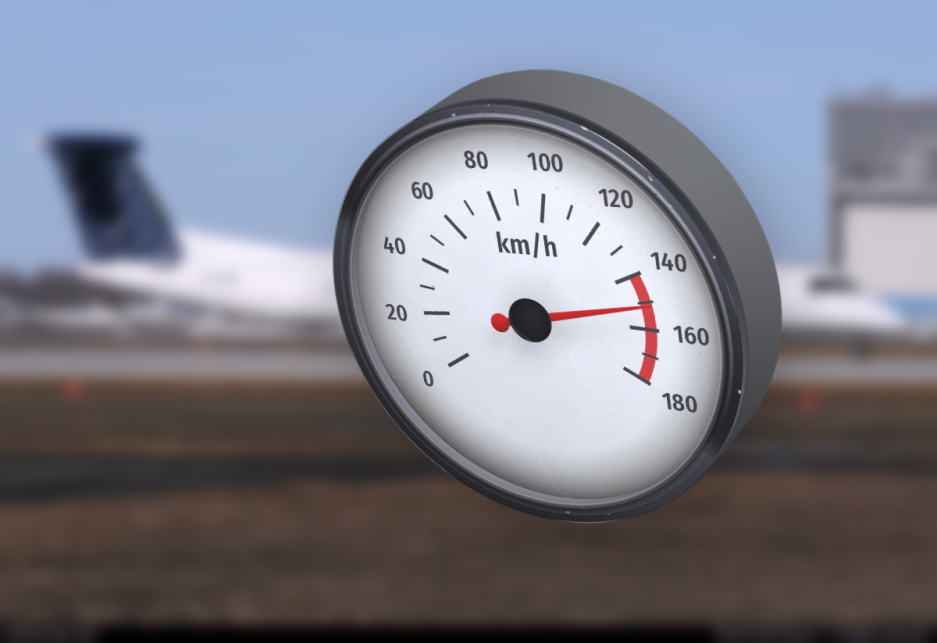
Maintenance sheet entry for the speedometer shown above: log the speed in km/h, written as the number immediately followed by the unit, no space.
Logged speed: 150km/h
